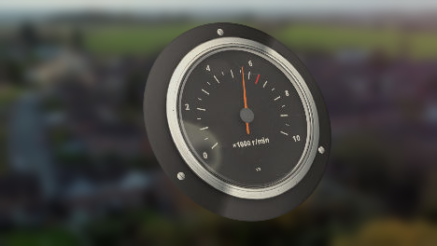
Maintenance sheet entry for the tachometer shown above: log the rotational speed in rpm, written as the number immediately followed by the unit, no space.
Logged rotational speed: 5500rpm
